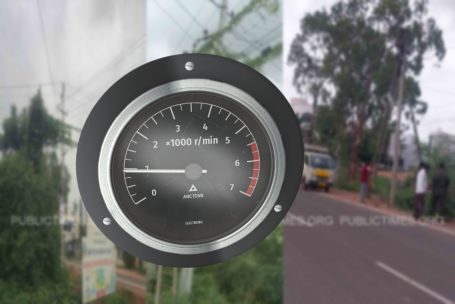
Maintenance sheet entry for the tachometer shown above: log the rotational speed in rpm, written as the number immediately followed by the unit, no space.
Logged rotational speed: 1000rpm
